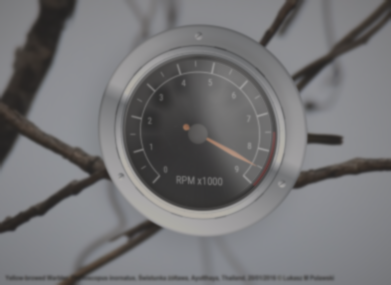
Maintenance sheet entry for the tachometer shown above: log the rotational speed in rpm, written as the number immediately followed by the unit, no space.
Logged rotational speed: 8500rpm
